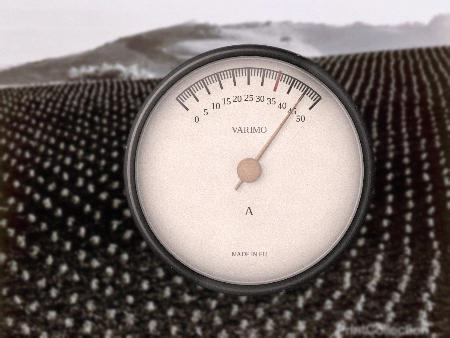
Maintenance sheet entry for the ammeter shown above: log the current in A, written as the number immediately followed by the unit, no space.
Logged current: 45A
